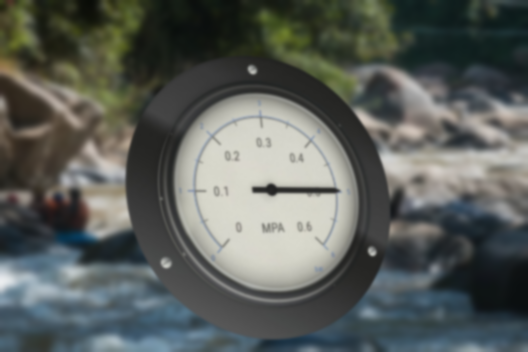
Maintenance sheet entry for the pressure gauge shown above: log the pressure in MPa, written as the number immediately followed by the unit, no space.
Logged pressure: 0.5MPa
